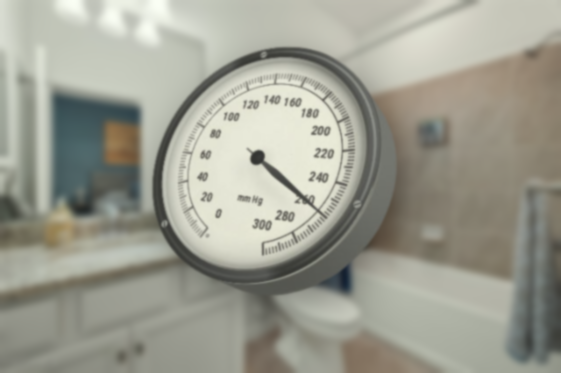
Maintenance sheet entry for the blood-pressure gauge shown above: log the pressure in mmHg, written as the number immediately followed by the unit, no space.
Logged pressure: 260mmHg
